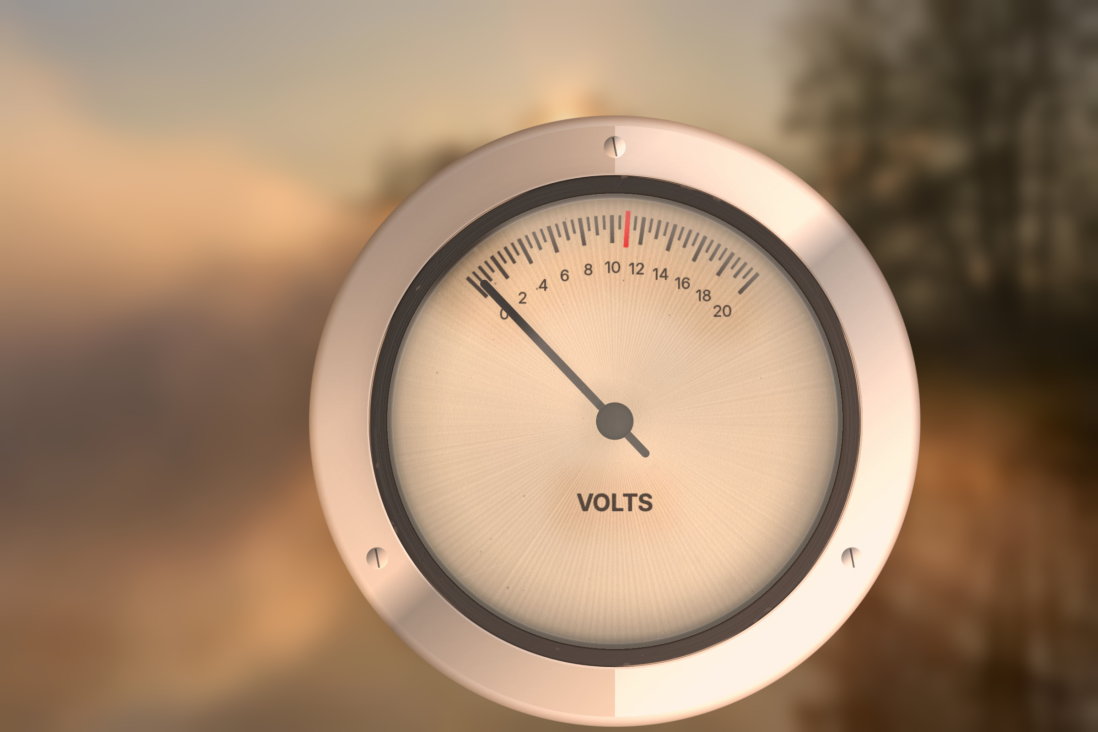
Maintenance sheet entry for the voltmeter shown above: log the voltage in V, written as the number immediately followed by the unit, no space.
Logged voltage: 0.5V
